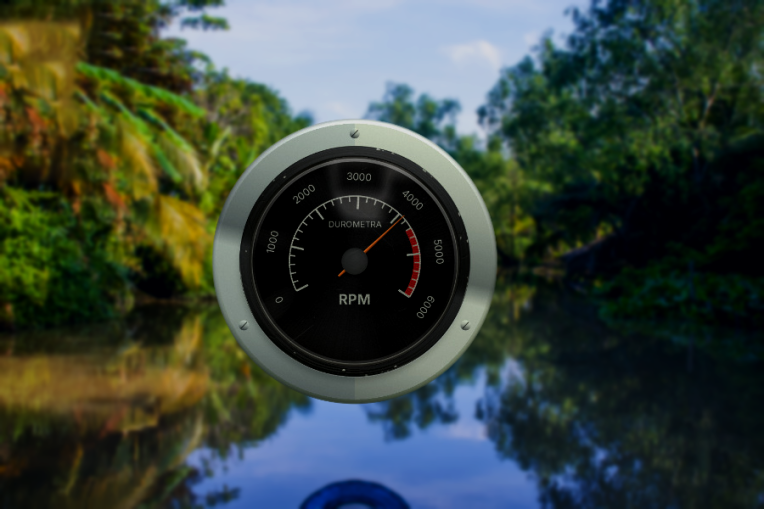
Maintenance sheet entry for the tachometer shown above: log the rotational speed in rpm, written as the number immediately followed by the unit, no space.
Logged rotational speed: 4100rpm
